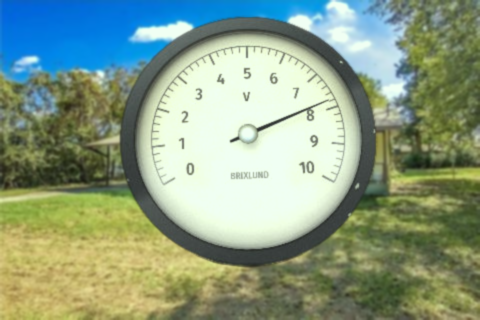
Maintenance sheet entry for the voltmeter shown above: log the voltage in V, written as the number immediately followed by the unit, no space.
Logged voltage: 7.8V
